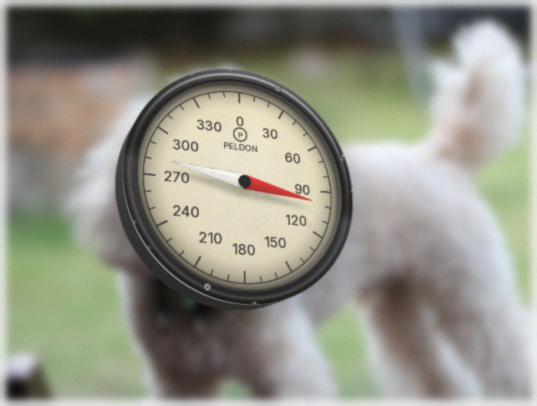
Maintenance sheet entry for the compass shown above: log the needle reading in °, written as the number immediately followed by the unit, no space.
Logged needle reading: 100°
